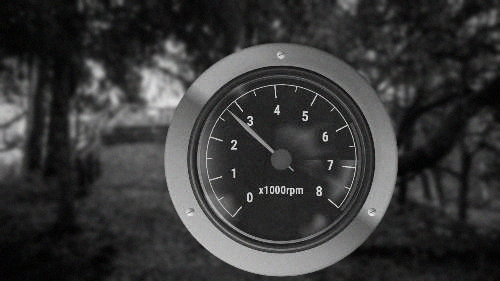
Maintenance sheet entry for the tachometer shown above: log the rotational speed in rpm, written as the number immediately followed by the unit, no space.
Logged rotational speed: 2750rpm
